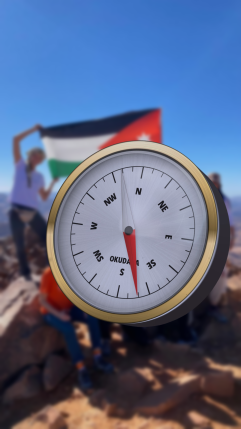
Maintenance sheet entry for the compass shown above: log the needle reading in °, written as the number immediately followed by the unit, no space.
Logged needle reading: 160°
